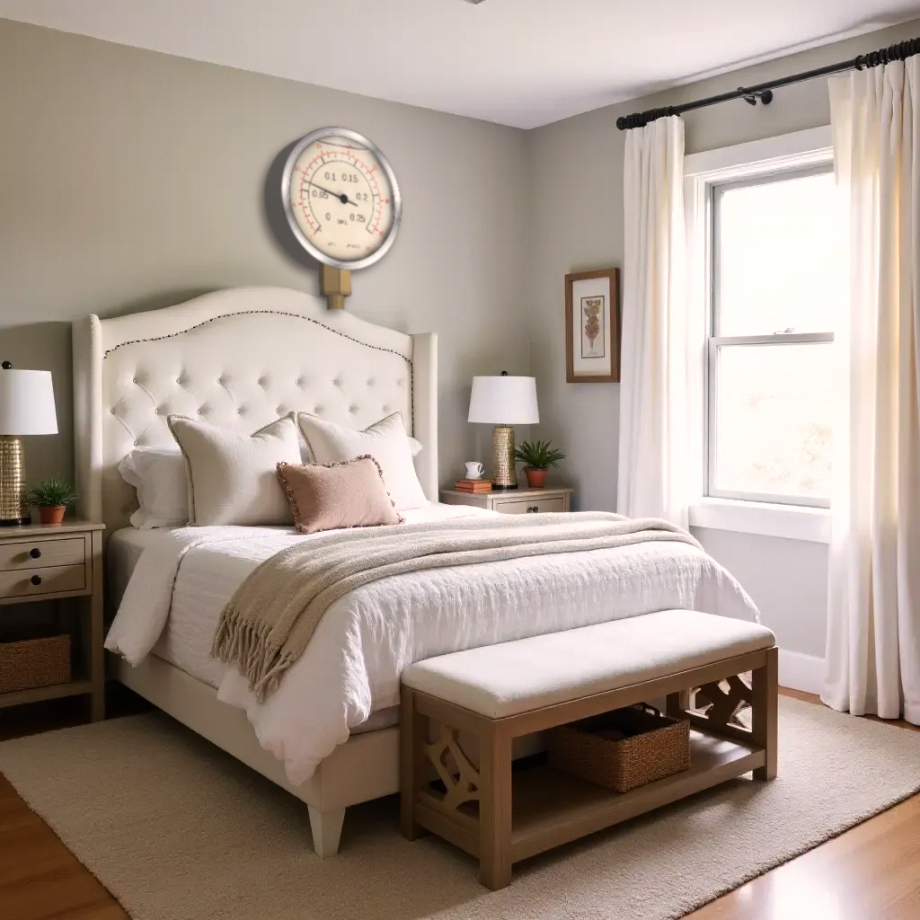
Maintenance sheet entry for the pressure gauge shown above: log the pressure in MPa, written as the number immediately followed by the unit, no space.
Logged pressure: 0.06MPa
